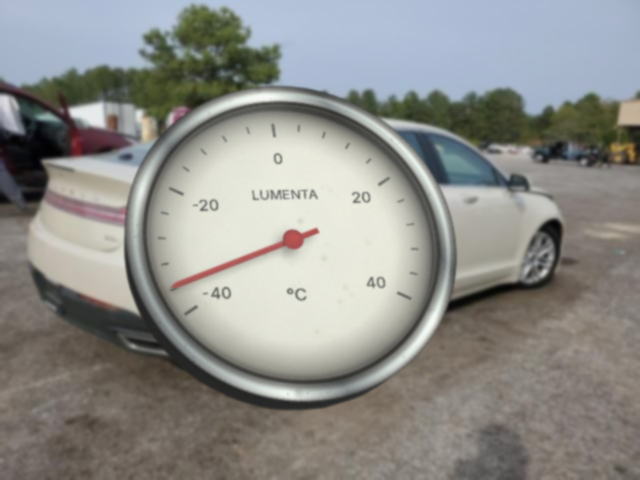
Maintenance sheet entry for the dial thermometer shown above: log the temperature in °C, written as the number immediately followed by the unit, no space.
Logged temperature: -36°C
